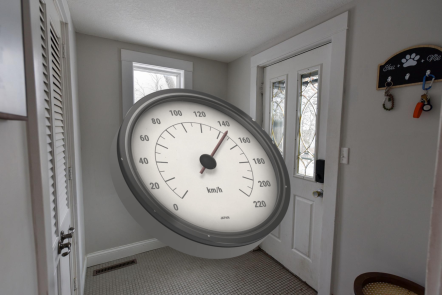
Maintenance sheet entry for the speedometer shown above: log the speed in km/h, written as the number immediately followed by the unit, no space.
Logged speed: 145km/h
